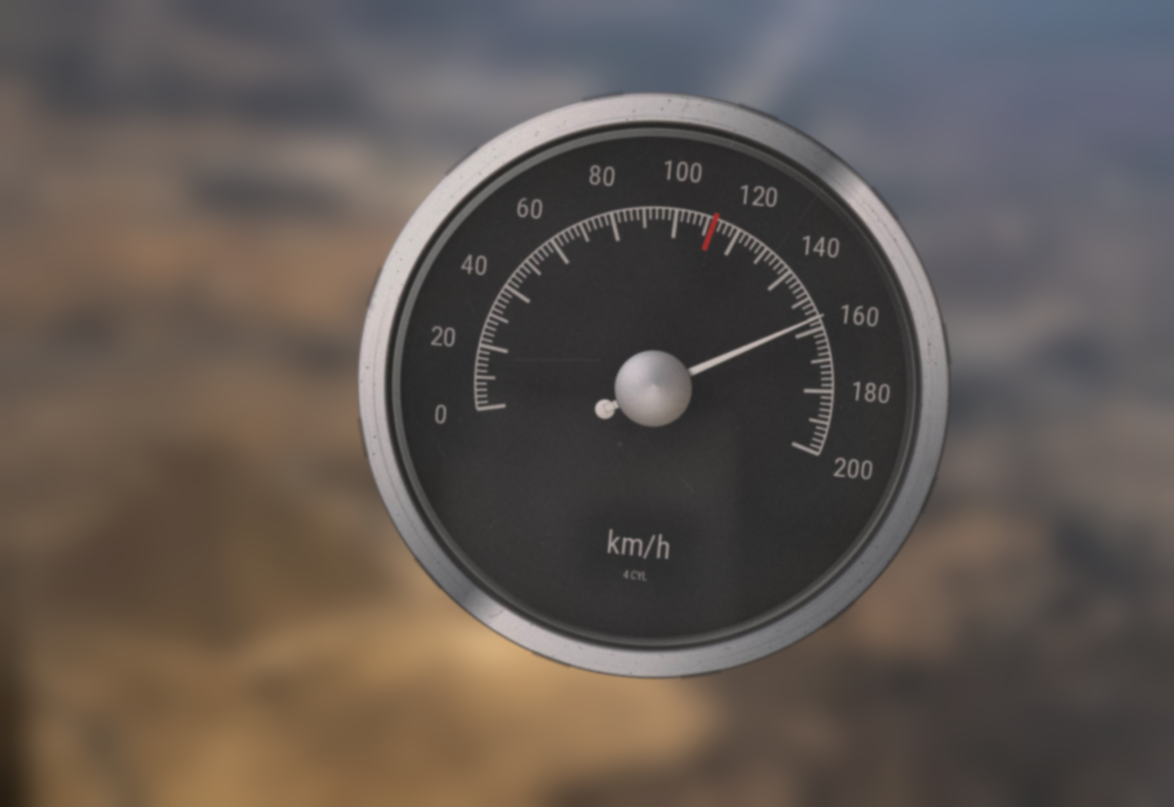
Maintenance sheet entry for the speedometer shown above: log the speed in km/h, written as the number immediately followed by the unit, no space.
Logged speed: 156km/h
